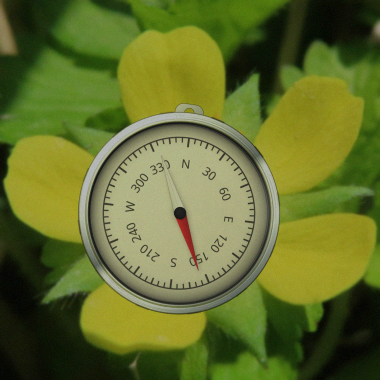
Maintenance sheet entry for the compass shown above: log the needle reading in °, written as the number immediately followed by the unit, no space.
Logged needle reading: 155°
